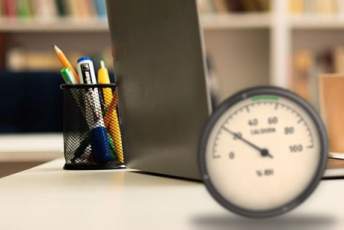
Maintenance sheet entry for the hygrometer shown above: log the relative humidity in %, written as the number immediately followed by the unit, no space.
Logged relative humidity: 20%
